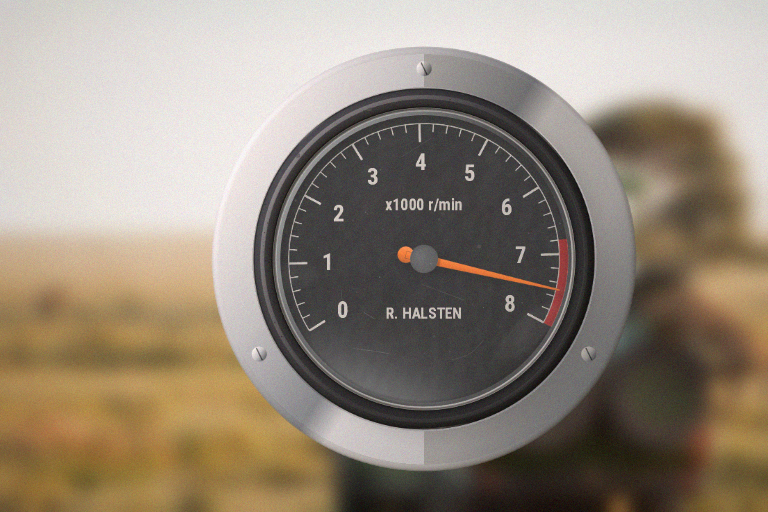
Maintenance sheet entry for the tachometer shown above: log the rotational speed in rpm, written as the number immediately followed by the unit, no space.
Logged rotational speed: 7500rpm
